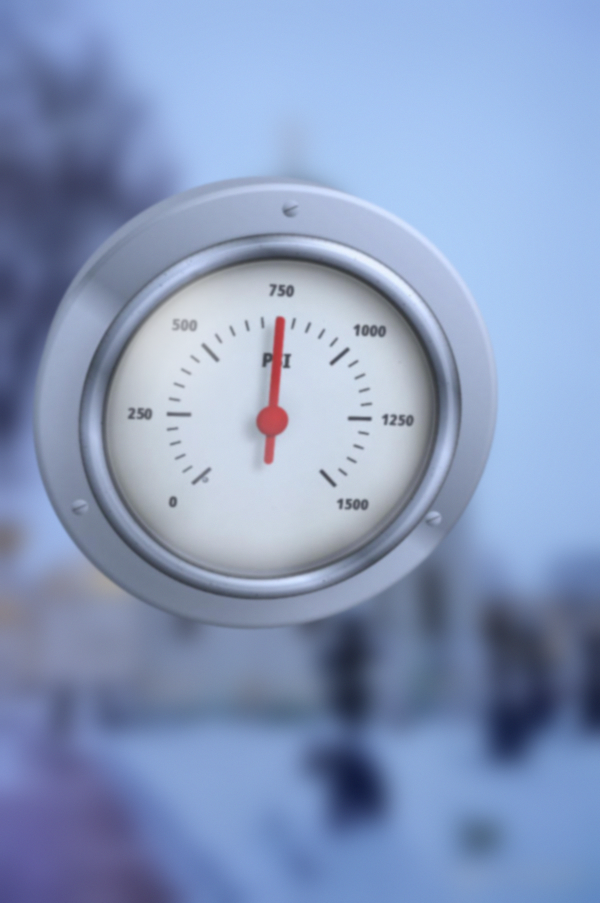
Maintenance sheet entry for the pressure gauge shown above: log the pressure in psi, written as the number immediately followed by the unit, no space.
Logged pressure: 750psi
